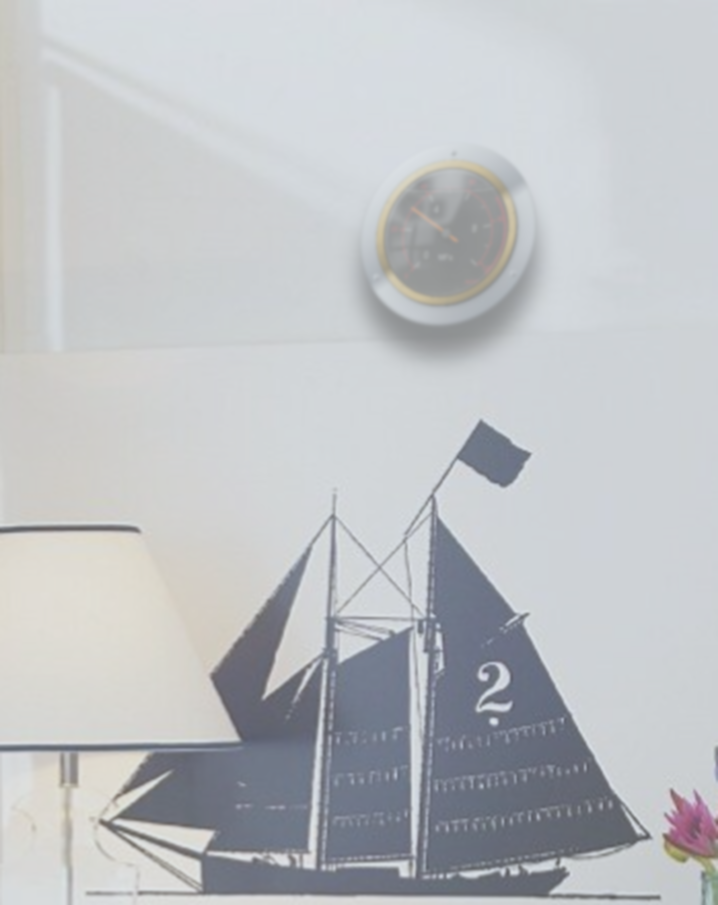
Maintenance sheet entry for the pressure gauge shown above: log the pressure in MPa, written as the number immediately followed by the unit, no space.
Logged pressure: 3MPa
